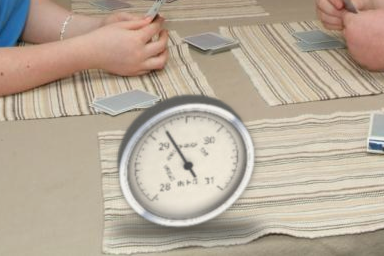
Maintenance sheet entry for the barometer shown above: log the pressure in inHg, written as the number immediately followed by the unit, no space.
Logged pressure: 29.2inHg
